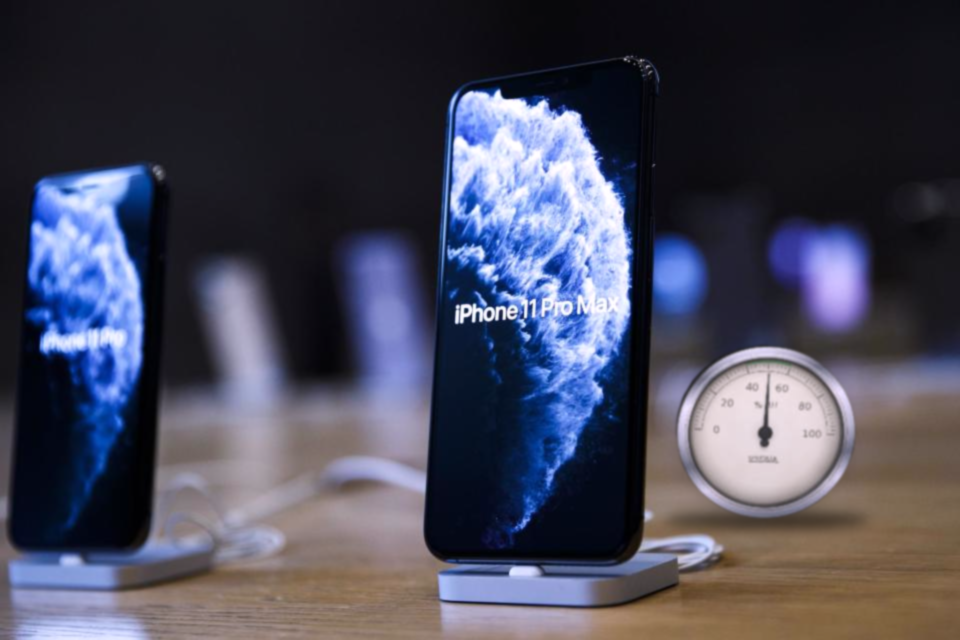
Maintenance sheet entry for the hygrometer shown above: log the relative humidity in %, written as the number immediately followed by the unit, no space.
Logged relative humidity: 50%
